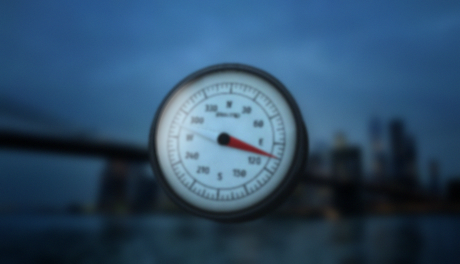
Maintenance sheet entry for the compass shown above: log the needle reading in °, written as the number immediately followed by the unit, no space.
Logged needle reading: 105°
